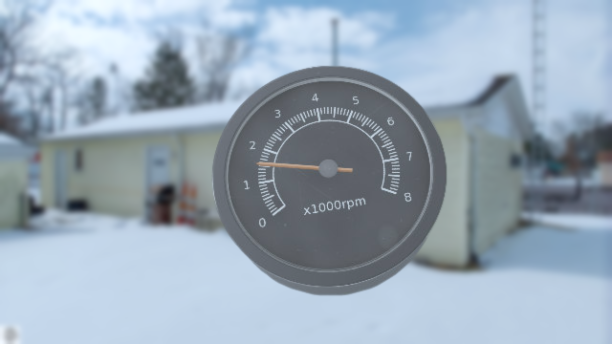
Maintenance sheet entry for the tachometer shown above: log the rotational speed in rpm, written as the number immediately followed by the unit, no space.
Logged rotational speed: 1500rpm
